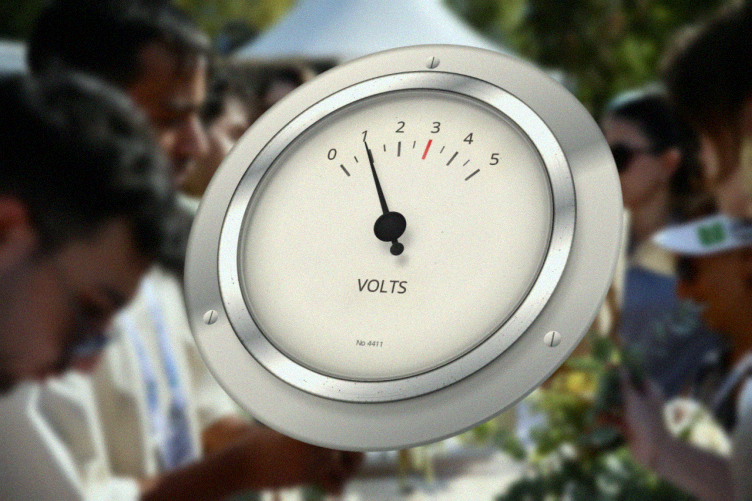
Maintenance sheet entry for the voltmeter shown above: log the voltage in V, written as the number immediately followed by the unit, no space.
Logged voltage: 1V
